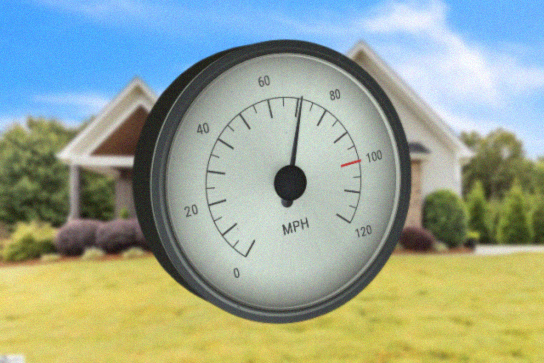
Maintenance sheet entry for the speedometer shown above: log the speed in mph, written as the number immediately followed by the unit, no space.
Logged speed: 70mph
